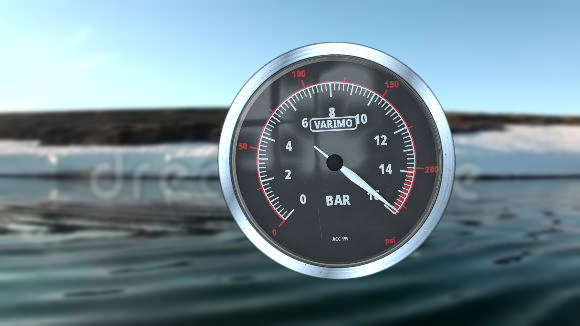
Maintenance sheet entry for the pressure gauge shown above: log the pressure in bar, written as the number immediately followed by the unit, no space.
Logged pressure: 15.8bar
